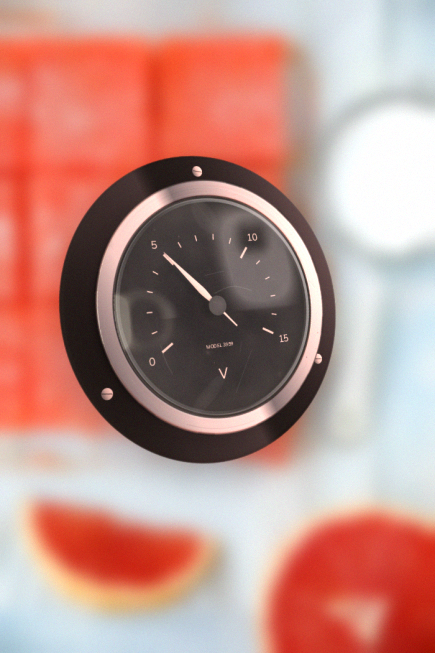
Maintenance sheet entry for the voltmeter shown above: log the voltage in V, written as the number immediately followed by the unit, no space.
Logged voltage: 5V
